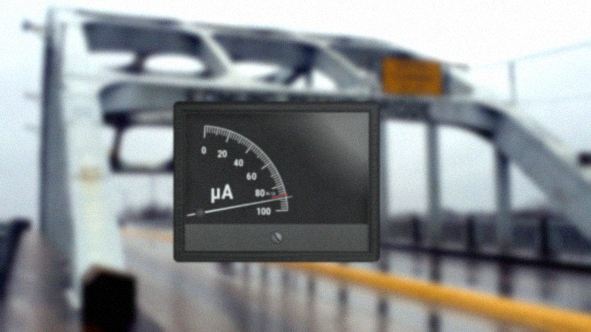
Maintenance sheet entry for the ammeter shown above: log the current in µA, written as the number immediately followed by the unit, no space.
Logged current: 90µA
